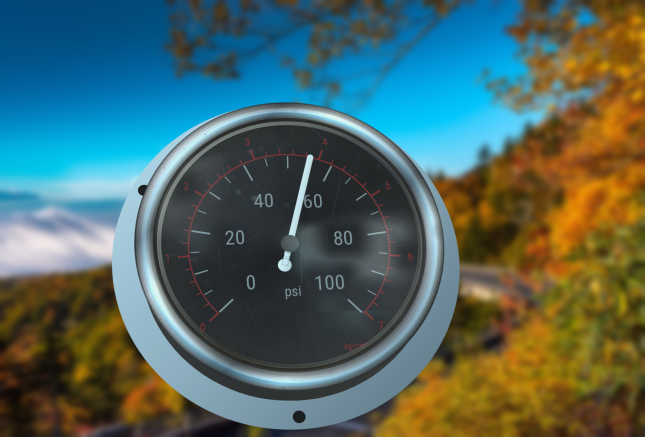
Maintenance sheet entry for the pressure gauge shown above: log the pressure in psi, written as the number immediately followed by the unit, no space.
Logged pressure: 55psi
